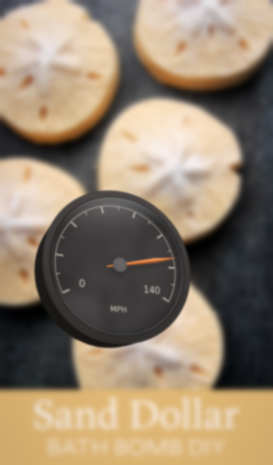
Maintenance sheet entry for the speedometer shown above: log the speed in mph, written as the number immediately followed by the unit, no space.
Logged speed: 115mph
